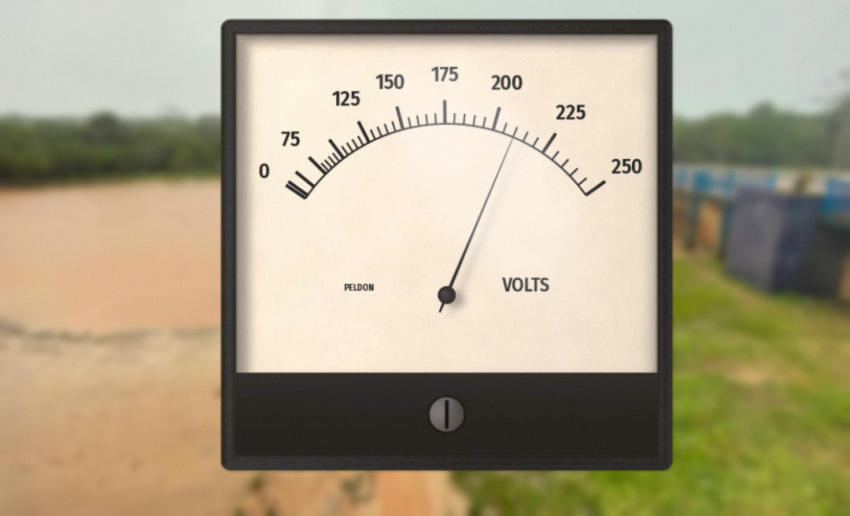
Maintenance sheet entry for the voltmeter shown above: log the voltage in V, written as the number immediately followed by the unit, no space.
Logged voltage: 210V
